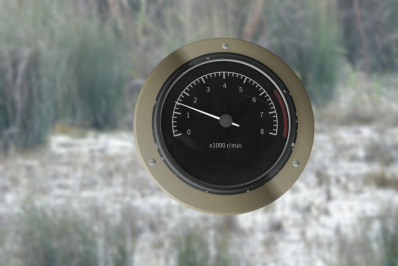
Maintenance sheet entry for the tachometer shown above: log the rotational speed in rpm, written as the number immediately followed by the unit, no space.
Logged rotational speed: 1400rpm
